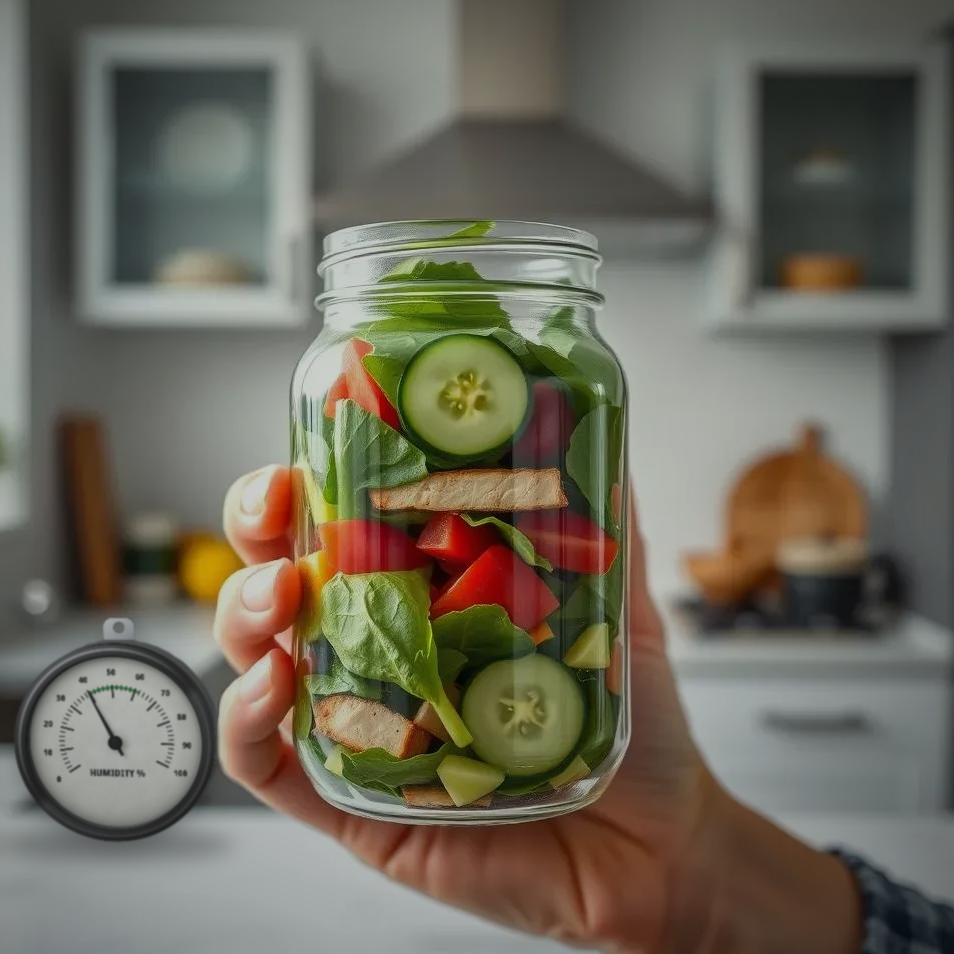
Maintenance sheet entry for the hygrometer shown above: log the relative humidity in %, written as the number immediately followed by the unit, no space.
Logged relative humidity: 40%
